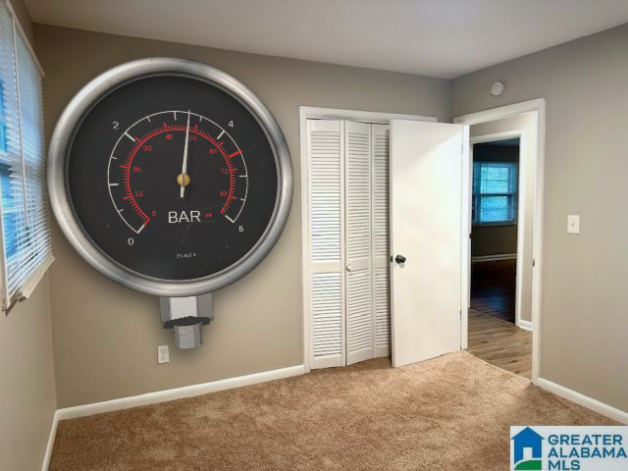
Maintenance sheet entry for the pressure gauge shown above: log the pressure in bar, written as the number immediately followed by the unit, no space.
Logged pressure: 3.25bar
